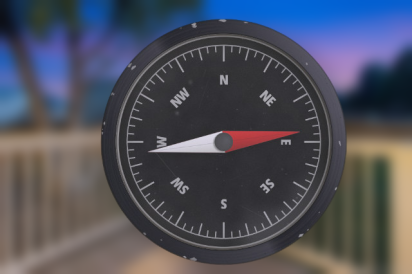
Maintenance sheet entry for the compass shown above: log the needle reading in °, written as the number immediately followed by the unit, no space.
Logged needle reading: 82.5°
